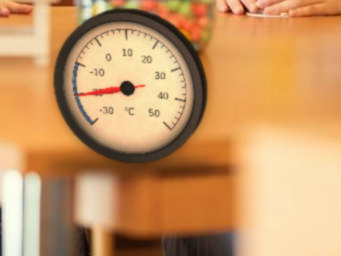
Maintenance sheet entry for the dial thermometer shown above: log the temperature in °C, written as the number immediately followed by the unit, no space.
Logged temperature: -20°C
